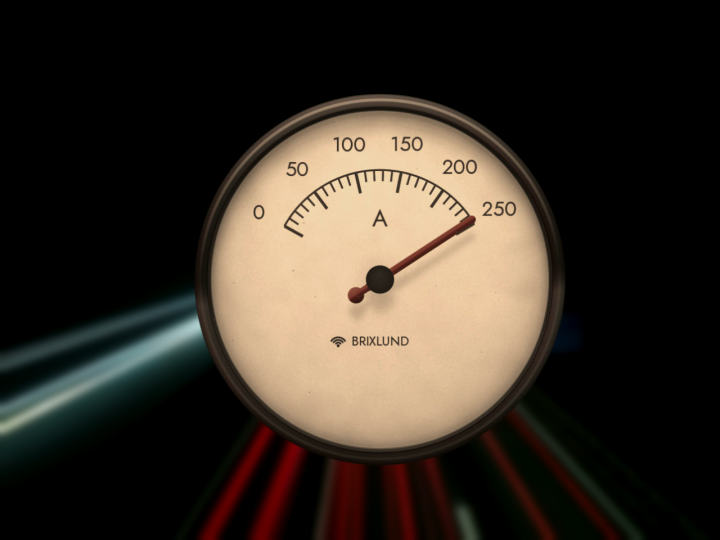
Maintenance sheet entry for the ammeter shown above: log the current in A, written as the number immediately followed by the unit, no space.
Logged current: 245A
